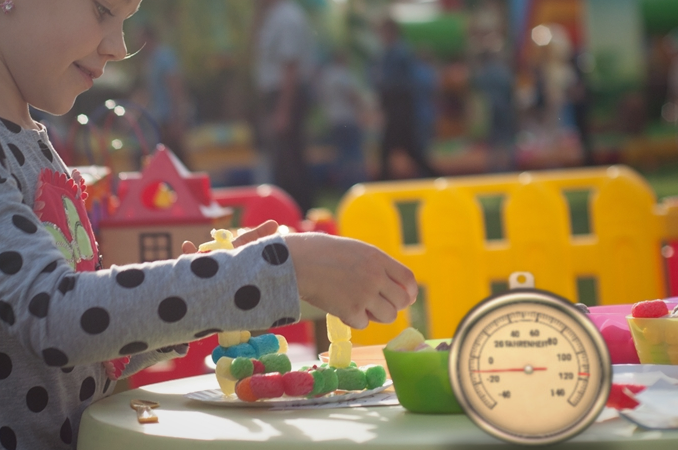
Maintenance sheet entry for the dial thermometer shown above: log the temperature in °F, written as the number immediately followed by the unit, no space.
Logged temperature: -10°F
